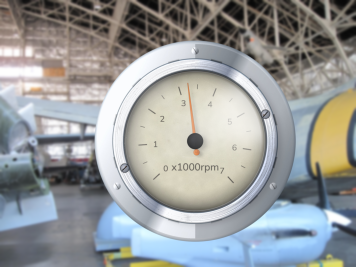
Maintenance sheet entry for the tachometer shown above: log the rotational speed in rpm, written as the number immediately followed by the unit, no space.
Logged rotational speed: 3250rpm
